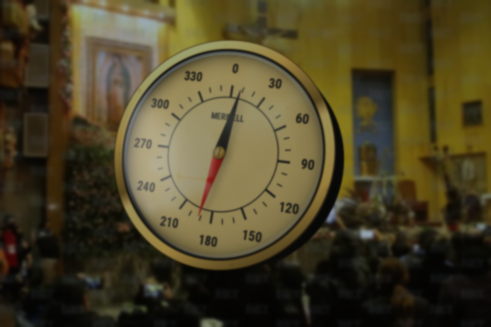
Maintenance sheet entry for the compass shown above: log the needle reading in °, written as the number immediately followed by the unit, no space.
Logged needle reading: 190°
